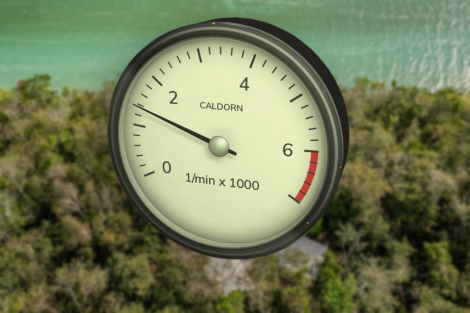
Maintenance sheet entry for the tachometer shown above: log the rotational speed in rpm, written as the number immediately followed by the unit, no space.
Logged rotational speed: 1400rpm
